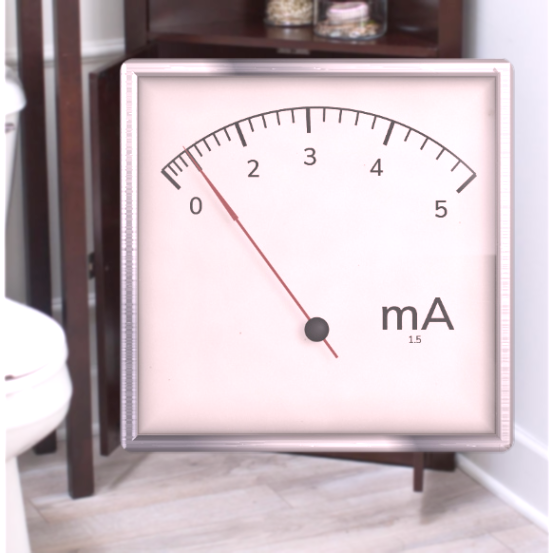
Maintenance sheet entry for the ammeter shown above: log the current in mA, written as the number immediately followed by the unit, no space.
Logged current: 1mA
